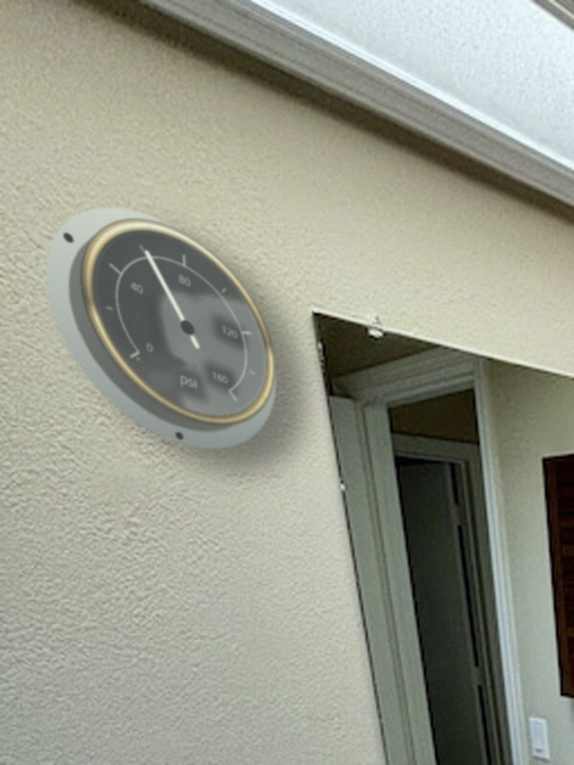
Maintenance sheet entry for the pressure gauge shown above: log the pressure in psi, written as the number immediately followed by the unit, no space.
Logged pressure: 60psi
